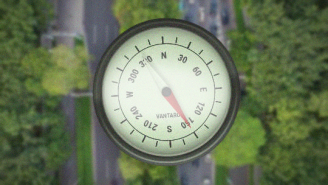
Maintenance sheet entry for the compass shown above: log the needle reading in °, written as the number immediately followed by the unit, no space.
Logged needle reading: 150°
